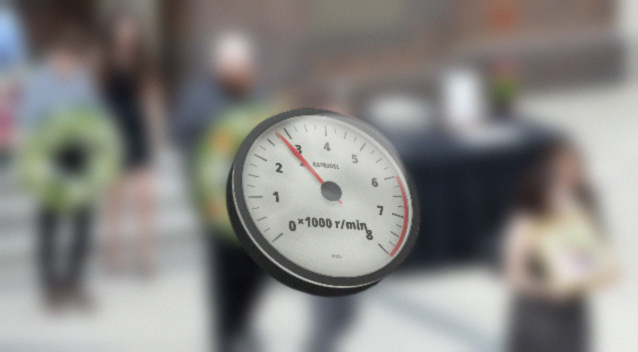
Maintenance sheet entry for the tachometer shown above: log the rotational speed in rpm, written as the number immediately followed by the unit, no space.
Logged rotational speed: 2750rpm
